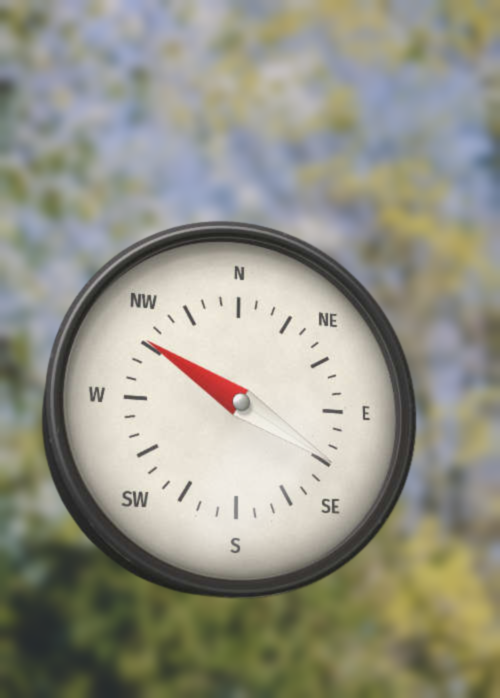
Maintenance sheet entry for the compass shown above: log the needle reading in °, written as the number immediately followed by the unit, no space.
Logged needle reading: 300°
